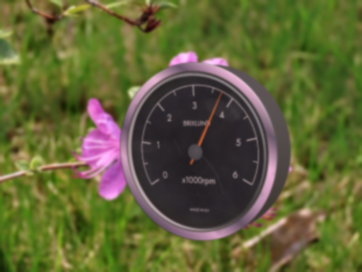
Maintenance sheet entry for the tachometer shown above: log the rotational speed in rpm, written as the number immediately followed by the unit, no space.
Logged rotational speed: 3750rpm
